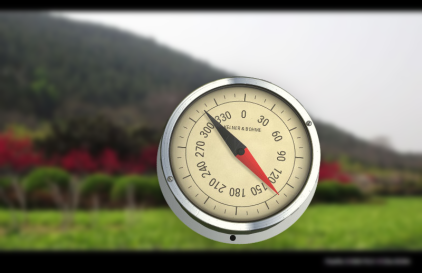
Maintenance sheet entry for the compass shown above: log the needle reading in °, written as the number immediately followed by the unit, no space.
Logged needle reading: 135°
